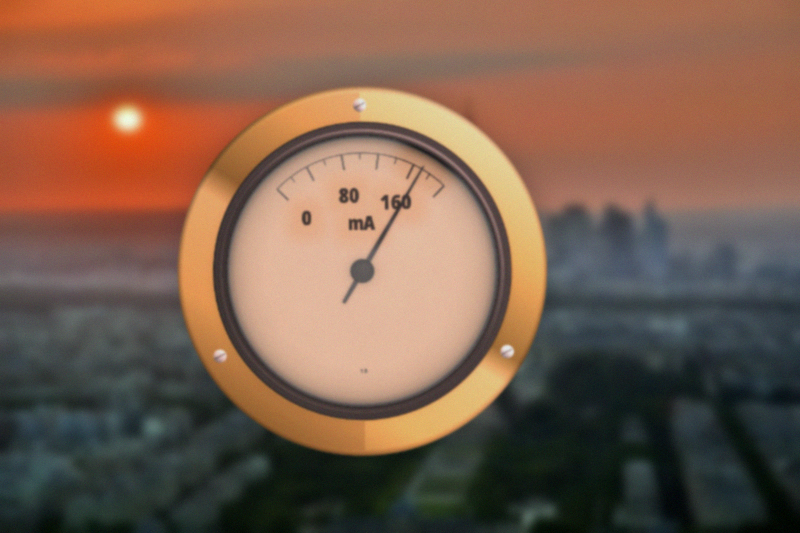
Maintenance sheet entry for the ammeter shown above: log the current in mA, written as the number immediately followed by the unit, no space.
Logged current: 170mA
